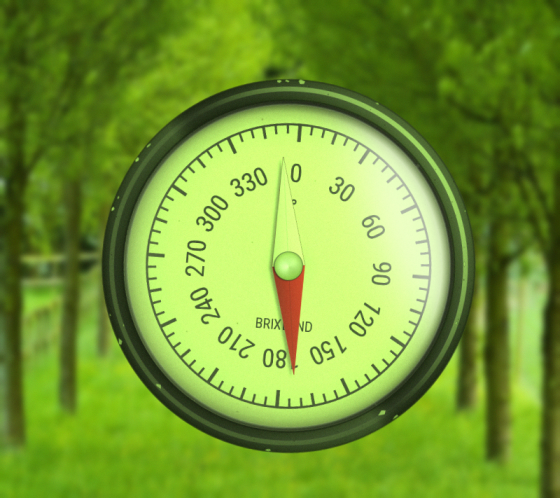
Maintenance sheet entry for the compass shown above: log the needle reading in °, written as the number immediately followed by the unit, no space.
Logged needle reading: 172.5°
